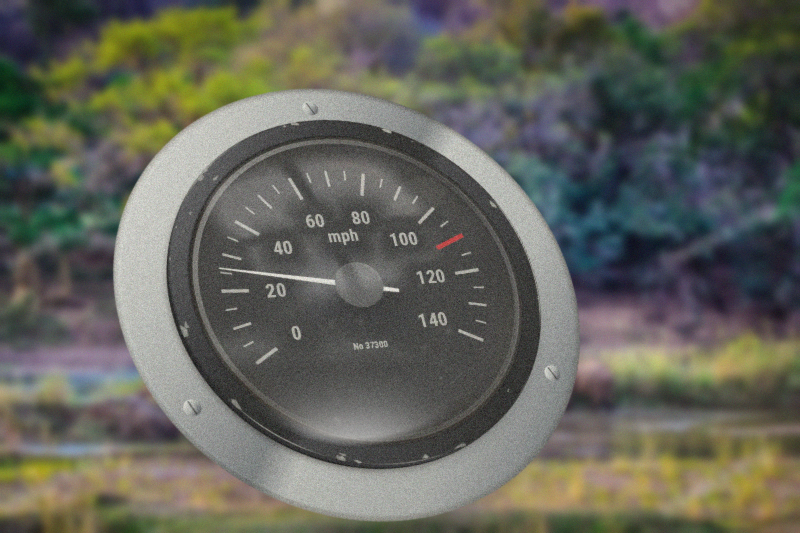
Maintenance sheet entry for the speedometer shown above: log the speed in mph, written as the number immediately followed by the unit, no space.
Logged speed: 25mph
